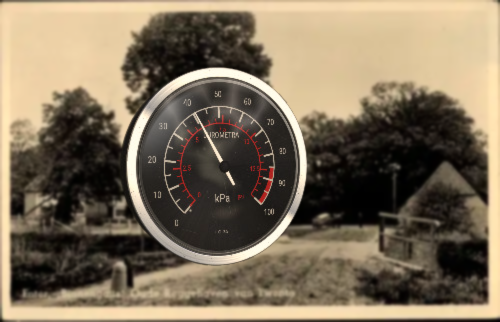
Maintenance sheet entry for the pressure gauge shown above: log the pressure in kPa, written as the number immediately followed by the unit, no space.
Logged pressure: 40kPa
